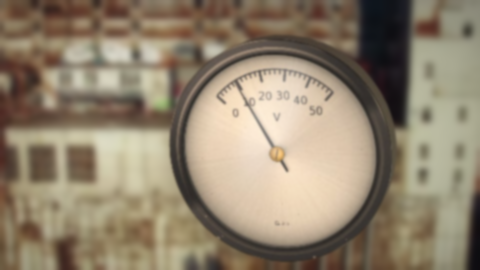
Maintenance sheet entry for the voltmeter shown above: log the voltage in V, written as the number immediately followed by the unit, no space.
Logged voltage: 10V
